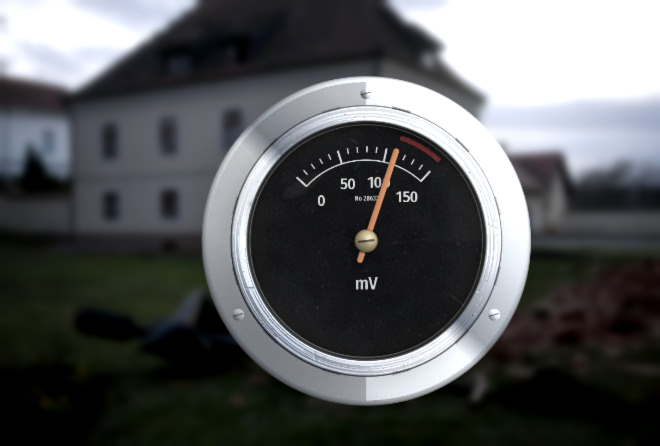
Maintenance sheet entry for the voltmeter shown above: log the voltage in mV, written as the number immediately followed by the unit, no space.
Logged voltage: 110mV
